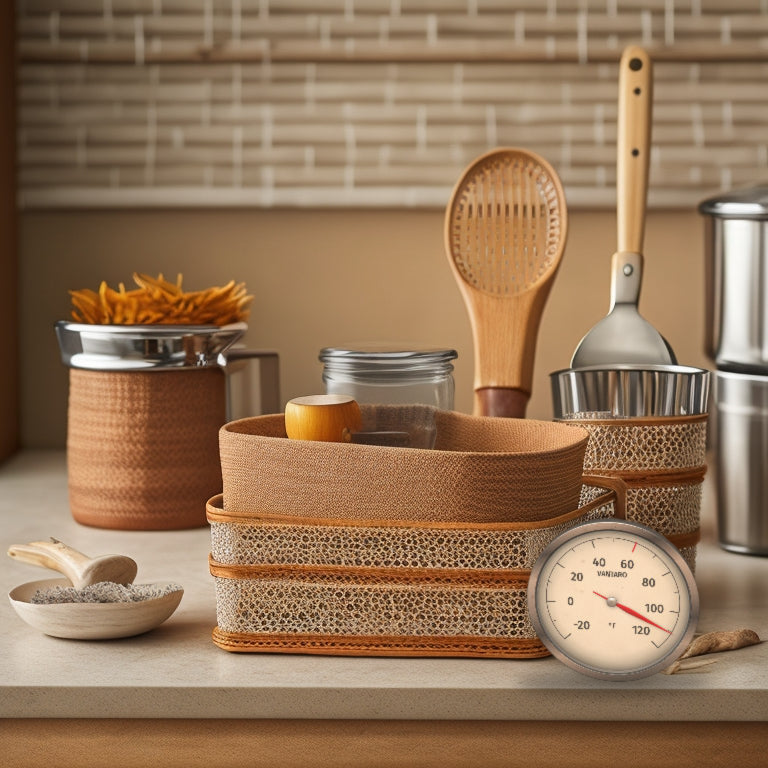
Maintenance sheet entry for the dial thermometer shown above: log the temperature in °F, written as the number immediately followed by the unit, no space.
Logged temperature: 110°F
